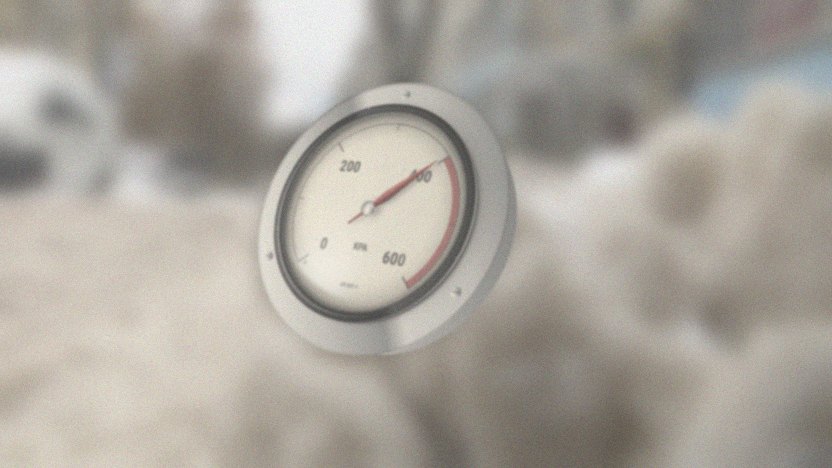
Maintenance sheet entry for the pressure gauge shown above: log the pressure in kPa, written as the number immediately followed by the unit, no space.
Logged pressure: 400kPa
